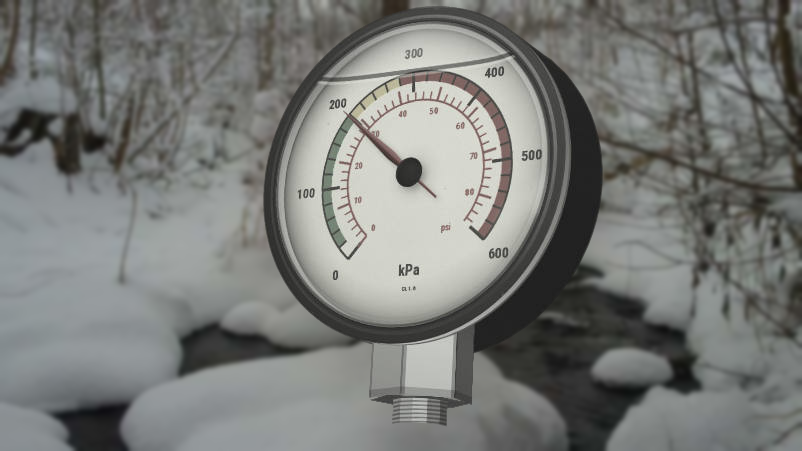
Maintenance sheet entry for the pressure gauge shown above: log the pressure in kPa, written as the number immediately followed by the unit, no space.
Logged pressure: 200kPa
